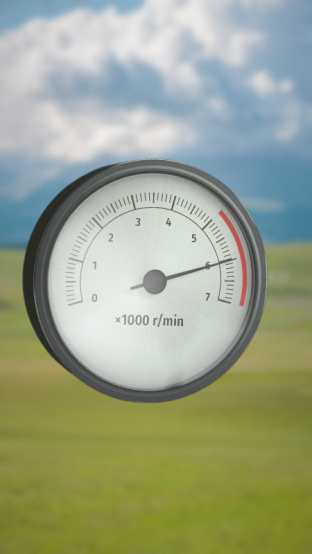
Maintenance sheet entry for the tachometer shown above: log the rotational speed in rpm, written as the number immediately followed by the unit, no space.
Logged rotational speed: 6000rpm
